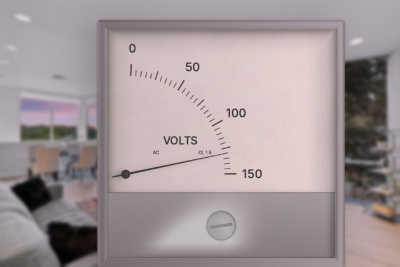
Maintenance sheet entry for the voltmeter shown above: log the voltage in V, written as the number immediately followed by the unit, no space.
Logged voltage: 130V
